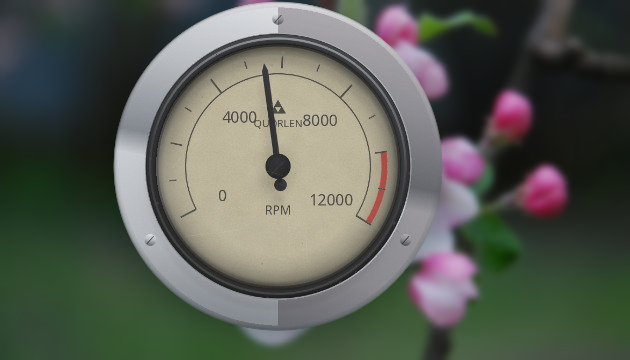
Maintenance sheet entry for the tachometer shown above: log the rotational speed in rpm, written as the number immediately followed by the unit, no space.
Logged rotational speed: 5500rpm
